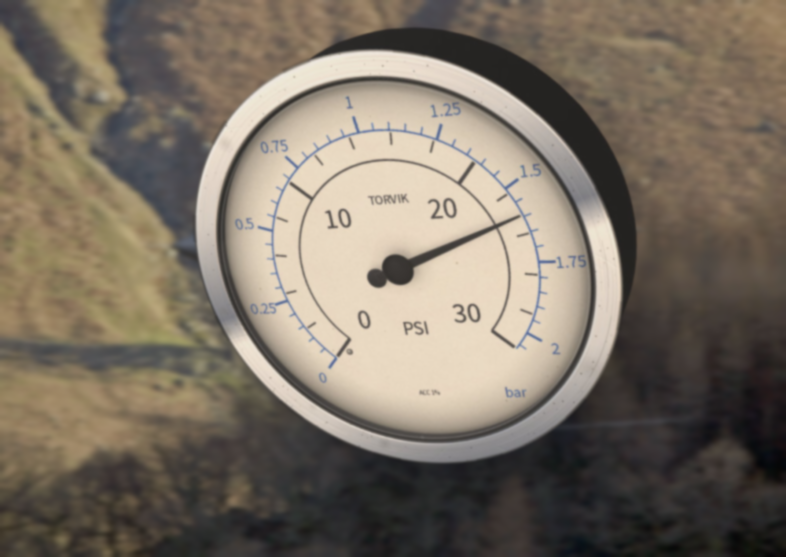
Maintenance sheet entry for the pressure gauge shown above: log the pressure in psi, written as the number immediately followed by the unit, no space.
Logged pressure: 23psi
